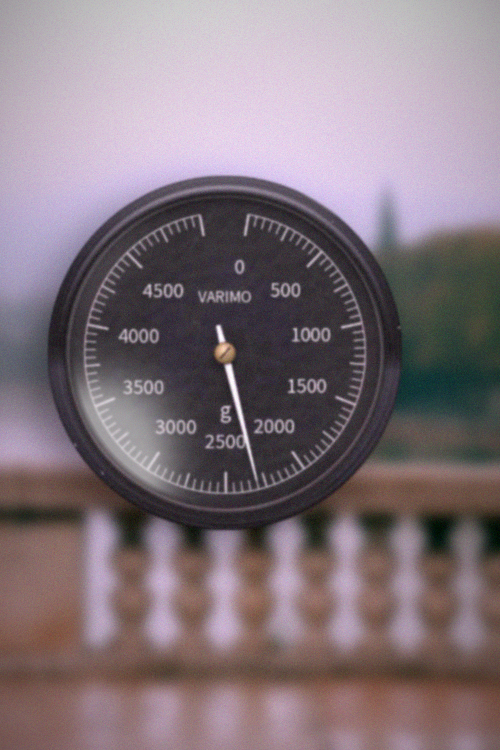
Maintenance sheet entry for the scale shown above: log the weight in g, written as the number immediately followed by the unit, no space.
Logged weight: 2300g
